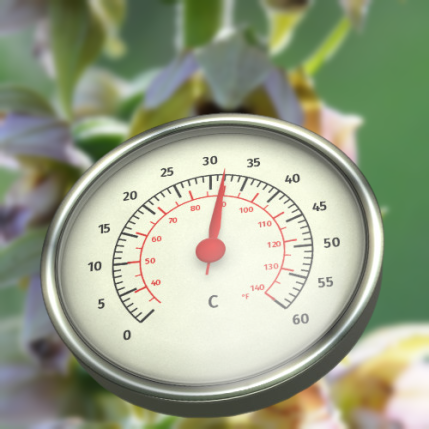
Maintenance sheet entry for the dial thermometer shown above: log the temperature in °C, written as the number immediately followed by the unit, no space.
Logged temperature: 32°C
